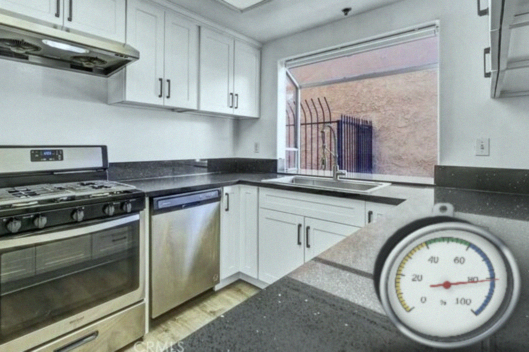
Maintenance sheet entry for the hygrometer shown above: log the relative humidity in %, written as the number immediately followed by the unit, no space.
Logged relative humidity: 80%
